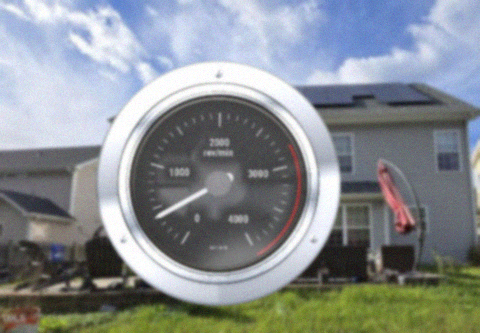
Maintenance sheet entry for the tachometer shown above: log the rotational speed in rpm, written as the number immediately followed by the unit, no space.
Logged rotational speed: 400rpm
